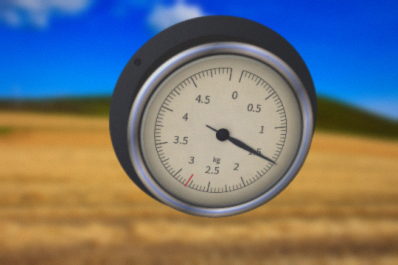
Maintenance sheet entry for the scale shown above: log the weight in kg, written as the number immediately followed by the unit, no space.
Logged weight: 1.5kg
